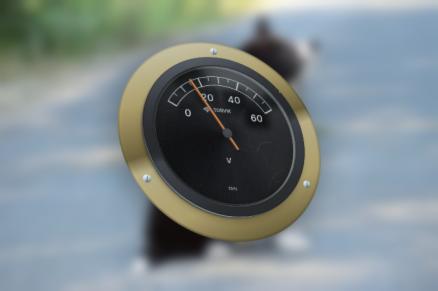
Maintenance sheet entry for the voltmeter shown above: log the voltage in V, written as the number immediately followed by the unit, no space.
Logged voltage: 15V
